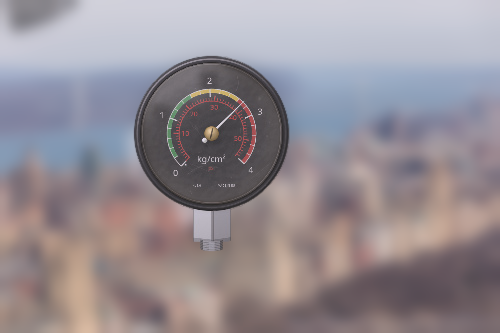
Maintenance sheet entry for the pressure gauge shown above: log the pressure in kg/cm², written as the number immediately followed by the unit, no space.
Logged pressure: 2.7kg/cm²
